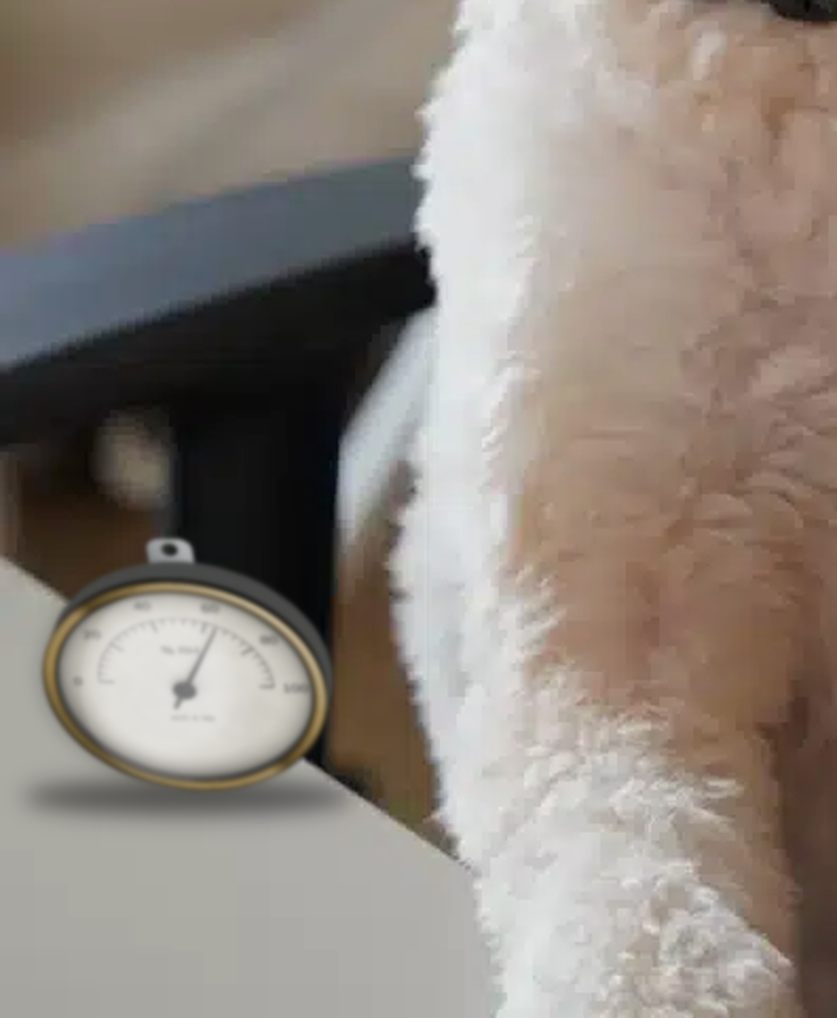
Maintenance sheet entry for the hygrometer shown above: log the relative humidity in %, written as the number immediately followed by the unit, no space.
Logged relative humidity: 64%
